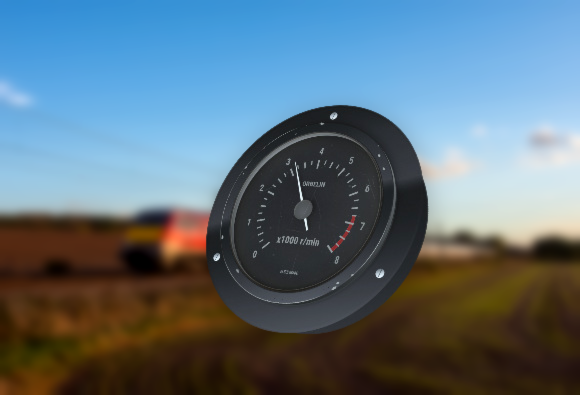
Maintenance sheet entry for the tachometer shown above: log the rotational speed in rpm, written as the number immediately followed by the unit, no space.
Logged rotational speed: 3250rpm
